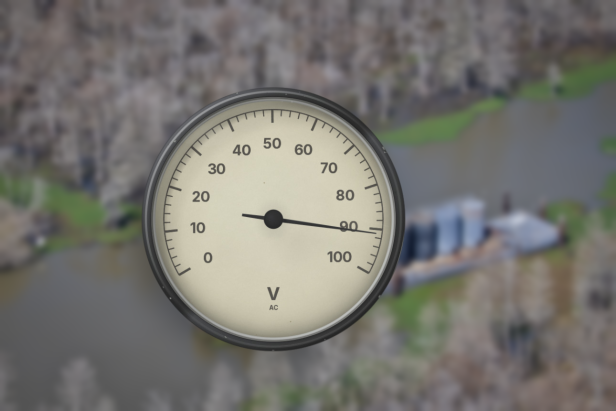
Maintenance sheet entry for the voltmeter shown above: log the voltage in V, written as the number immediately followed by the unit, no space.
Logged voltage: 91V
